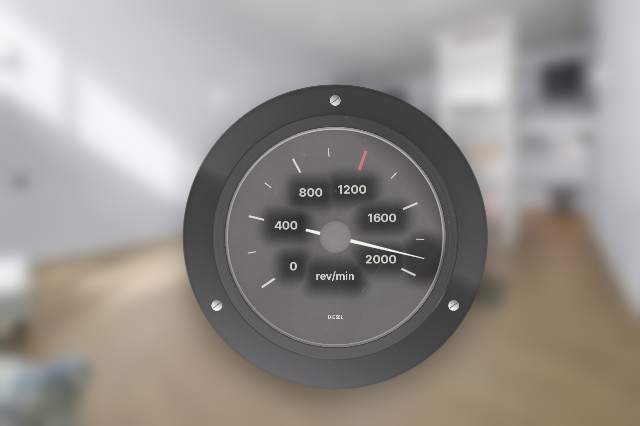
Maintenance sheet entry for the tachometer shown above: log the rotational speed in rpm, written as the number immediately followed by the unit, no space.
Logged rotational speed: 1900rpm
